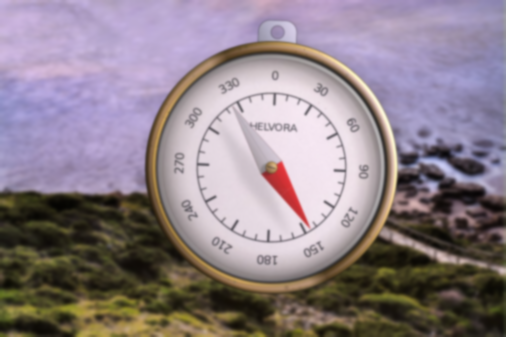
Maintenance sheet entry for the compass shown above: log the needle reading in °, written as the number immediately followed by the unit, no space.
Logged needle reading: 145°
